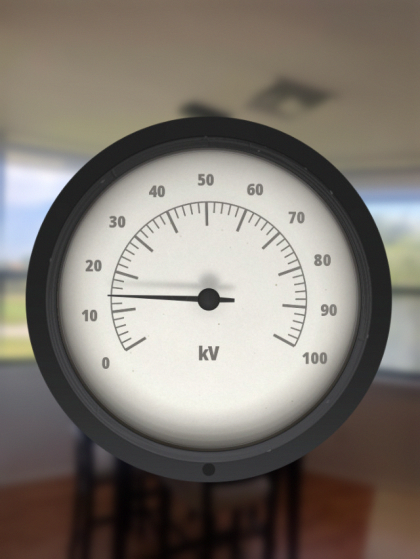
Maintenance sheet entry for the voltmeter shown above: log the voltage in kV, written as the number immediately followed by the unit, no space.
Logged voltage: 14kV
